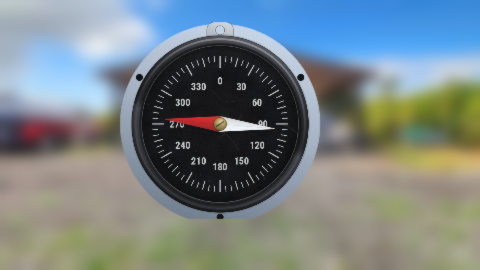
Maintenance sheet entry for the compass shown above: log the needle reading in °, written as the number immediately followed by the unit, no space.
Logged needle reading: 275°
